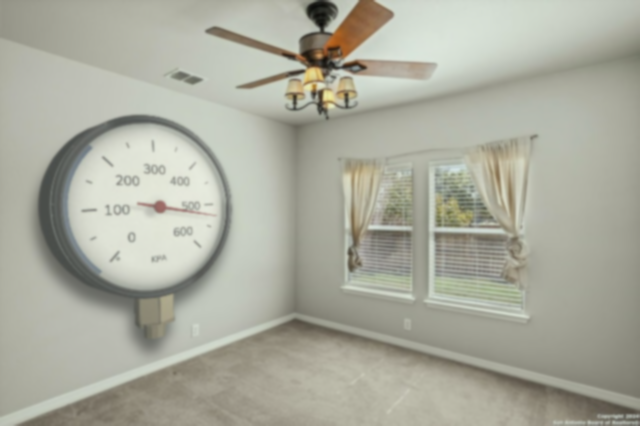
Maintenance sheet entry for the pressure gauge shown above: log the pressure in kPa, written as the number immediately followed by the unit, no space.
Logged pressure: 525kPa
